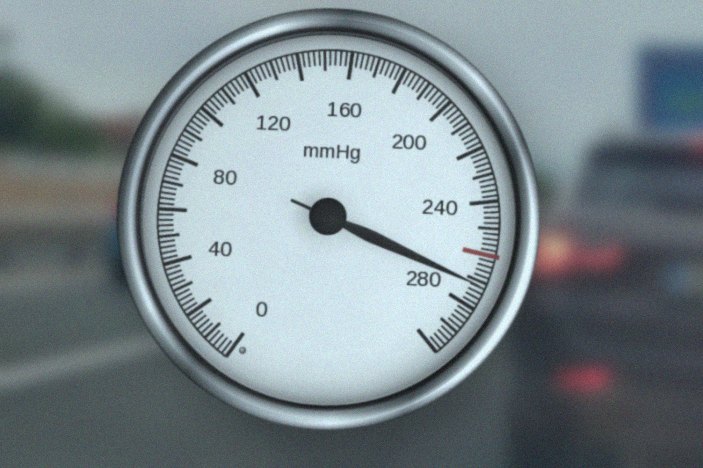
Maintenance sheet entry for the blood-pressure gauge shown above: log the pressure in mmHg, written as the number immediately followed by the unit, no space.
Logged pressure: 272mmHg
